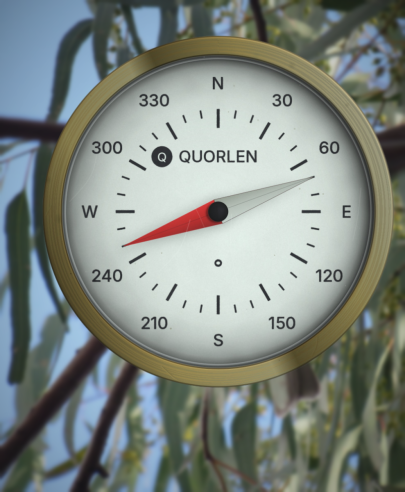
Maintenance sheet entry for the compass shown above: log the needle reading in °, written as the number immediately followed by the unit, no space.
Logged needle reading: 250°
